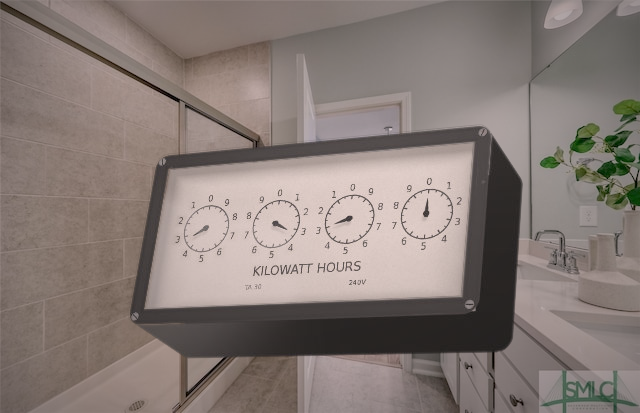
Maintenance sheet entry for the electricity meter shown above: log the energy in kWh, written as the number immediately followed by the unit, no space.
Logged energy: 3330kWh
